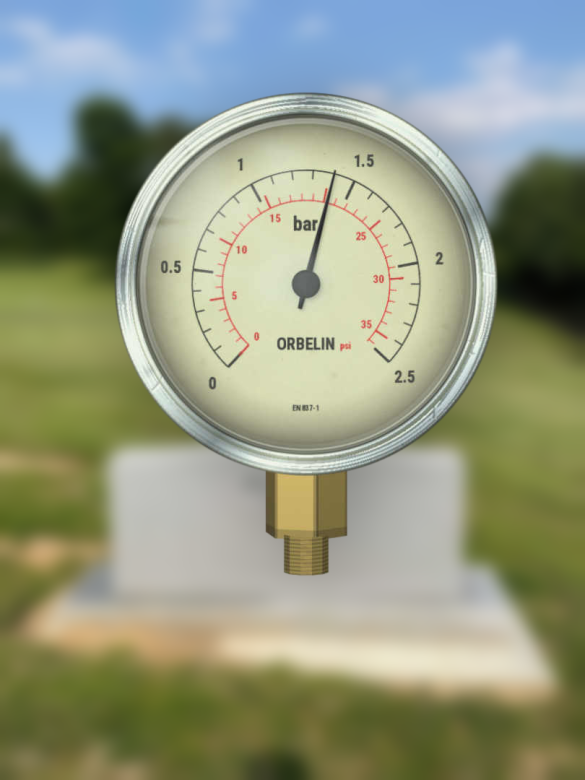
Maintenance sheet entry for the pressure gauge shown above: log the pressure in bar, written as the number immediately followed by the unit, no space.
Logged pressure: 1.4bar
